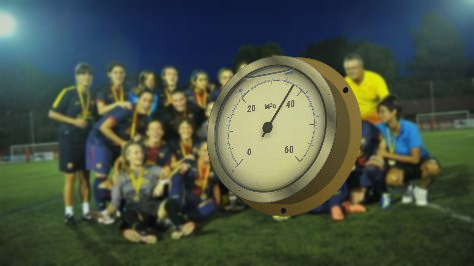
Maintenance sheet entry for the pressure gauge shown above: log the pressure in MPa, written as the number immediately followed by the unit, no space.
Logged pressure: 37.5MPa
